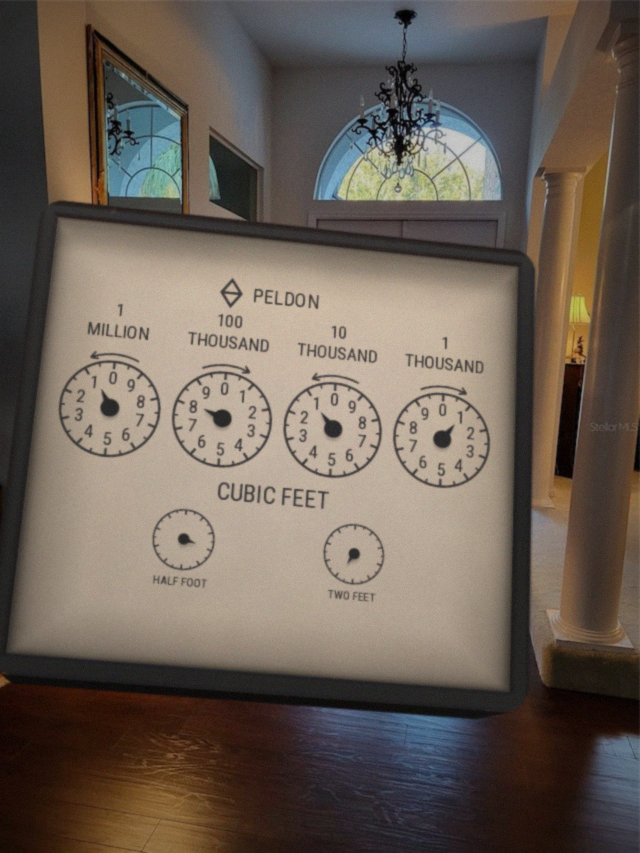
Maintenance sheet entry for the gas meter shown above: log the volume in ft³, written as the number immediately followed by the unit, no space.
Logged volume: 81100ft³
